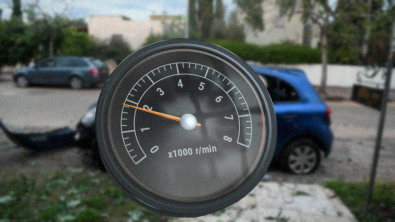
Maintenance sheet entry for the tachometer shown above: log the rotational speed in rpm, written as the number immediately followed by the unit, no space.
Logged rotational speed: 1800rpm
